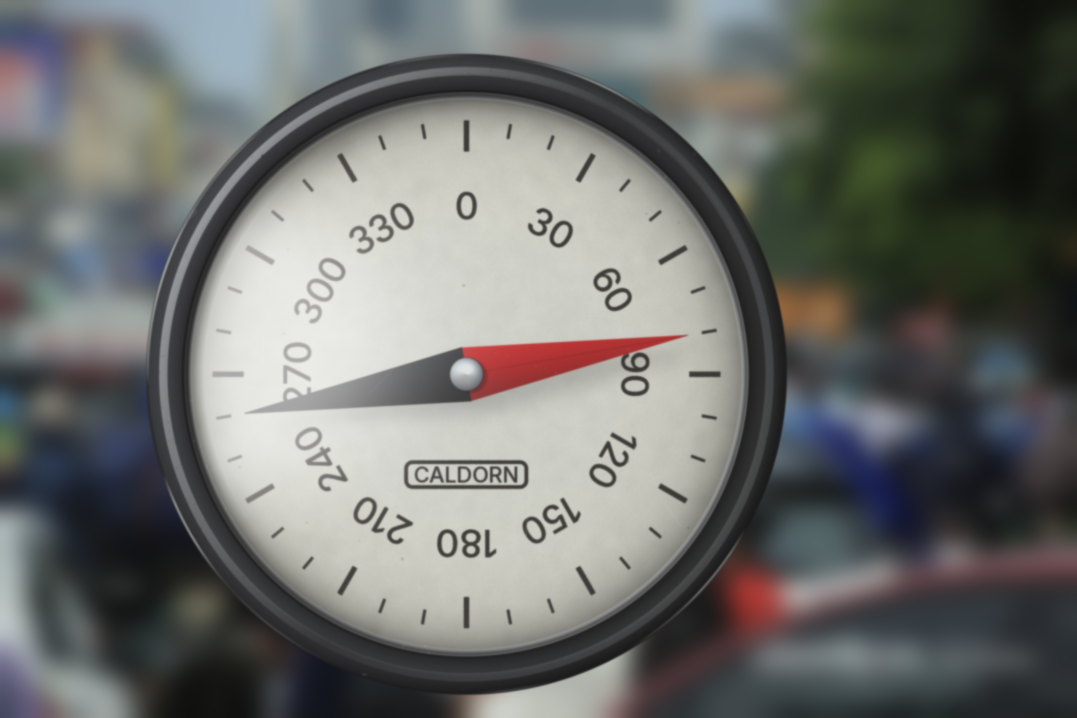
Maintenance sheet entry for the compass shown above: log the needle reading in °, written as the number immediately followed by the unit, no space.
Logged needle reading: 80°
